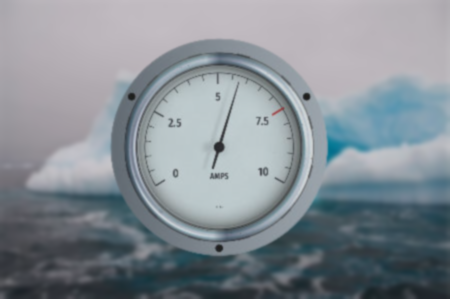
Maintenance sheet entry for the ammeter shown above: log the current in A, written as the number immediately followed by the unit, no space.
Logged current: 5.75A
